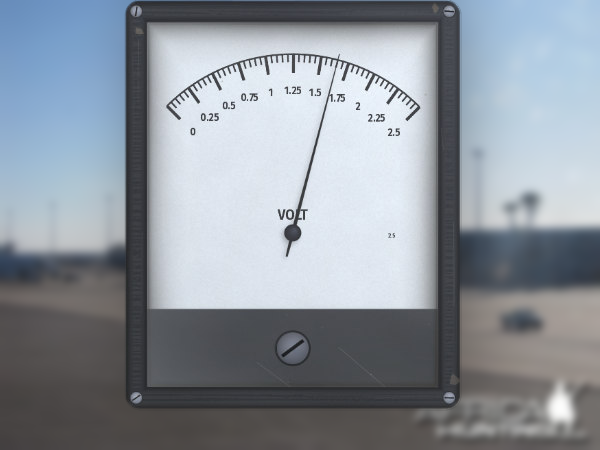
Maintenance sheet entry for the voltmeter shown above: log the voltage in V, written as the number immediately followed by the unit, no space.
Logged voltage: 1.65V
